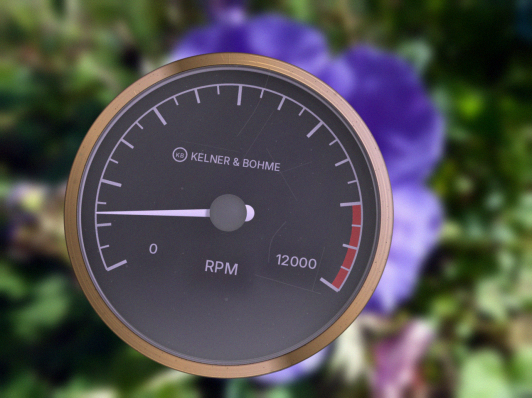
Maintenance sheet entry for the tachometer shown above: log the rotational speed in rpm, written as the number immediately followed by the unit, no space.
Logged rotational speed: 1250rpm
